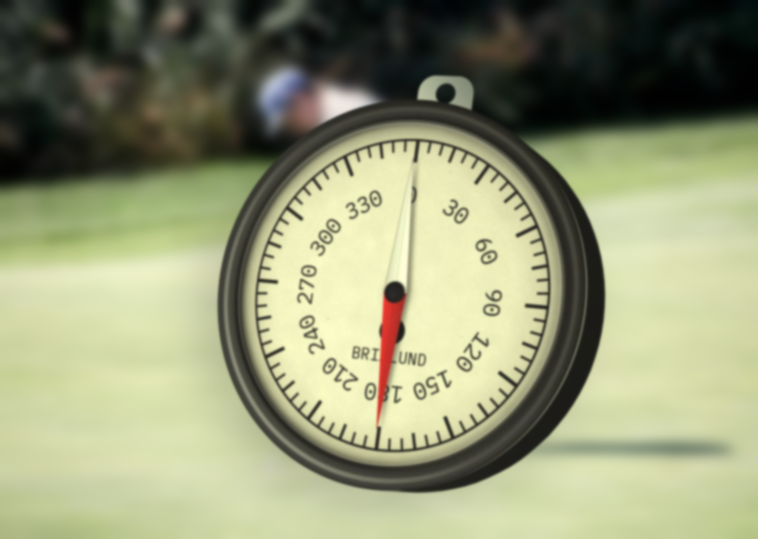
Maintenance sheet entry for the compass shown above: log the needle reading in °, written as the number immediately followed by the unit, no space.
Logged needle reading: 180°
